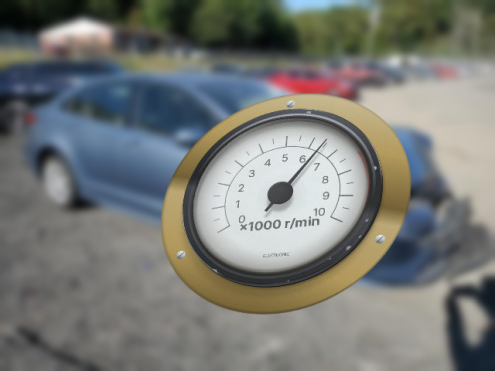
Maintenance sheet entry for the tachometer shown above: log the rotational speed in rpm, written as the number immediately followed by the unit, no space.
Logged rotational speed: 6500rpm
